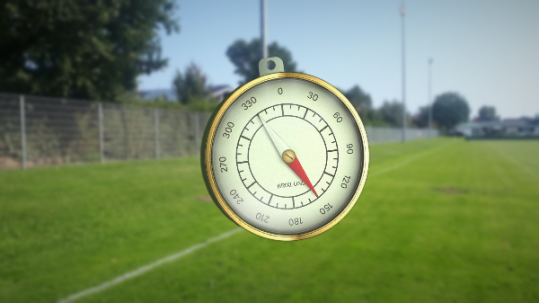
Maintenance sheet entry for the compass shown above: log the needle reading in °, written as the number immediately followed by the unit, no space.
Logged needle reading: 150°
